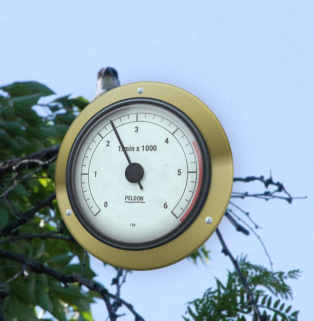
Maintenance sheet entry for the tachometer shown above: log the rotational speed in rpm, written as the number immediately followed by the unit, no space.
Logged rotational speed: 2400rpm
